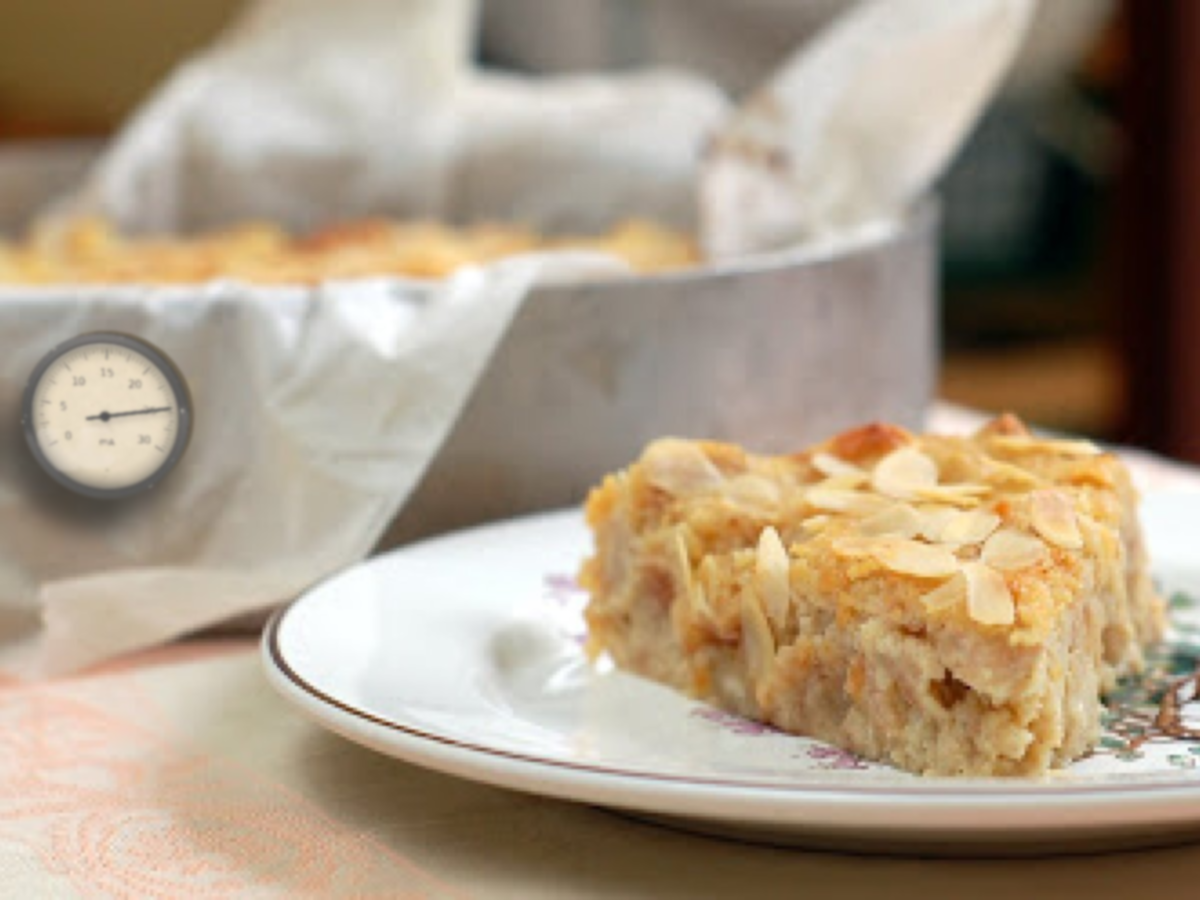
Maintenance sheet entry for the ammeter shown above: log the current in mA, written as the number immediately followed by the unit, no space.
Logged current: 25mA
